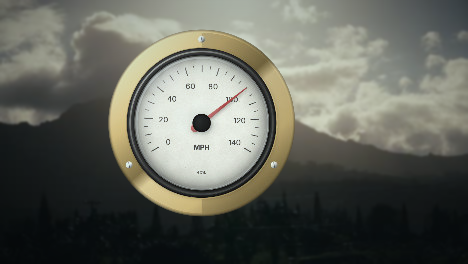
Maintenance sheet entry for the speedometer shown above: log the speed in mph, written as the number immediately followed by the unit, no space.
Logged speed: 100mph
